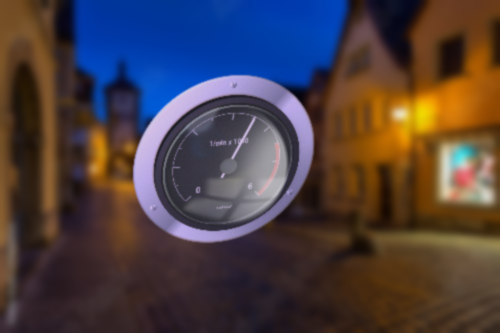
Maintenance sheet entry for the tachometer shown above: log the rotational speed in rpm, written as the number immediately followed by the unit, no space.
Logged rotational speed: 3500rpm
